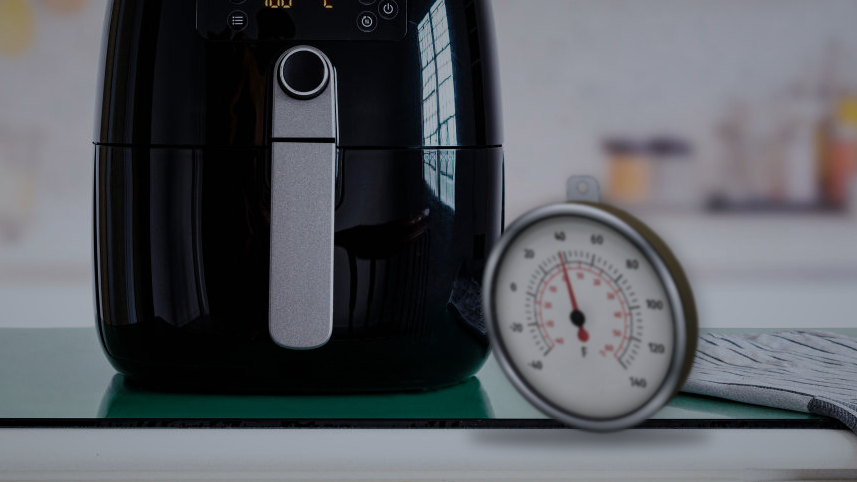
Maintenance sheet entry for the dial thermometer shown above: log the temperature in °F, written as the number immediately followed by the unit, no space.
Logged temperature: 40°F
